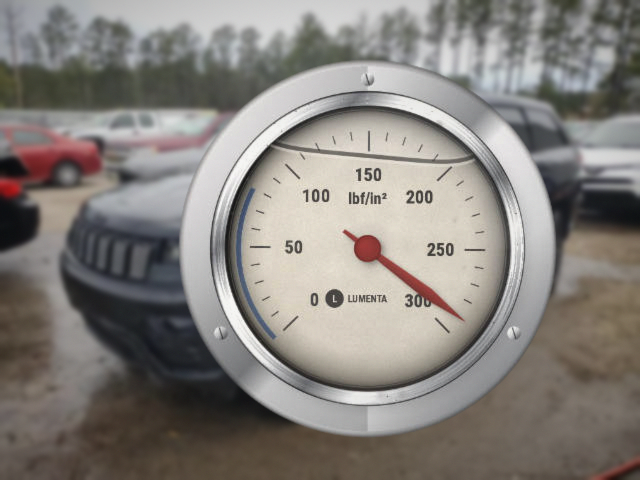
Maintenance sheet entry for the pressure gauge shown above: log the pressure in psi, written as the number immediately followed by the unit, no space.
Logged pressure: 290psi
